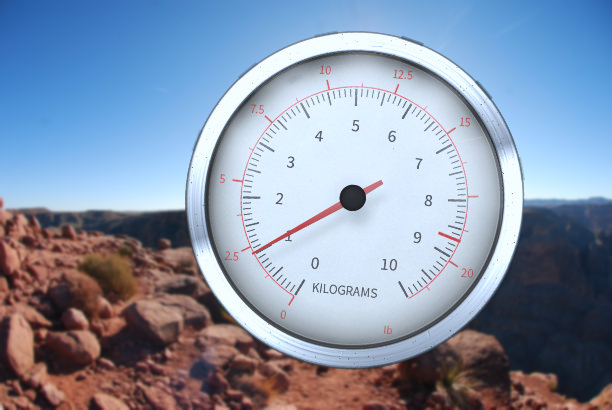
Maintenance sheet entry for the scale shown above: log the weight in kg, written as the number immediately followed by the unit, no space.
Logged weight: 1kg
